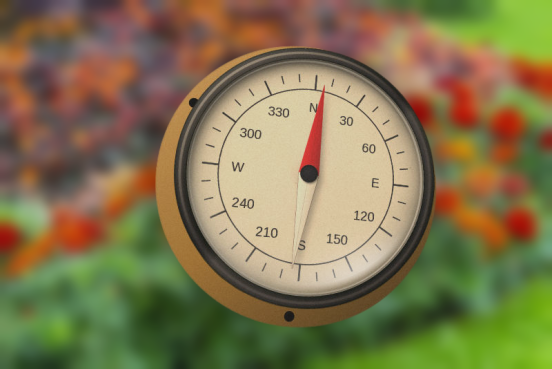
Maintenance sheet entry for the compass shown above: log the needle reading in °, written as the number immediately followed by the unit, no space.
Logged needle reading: 5°
